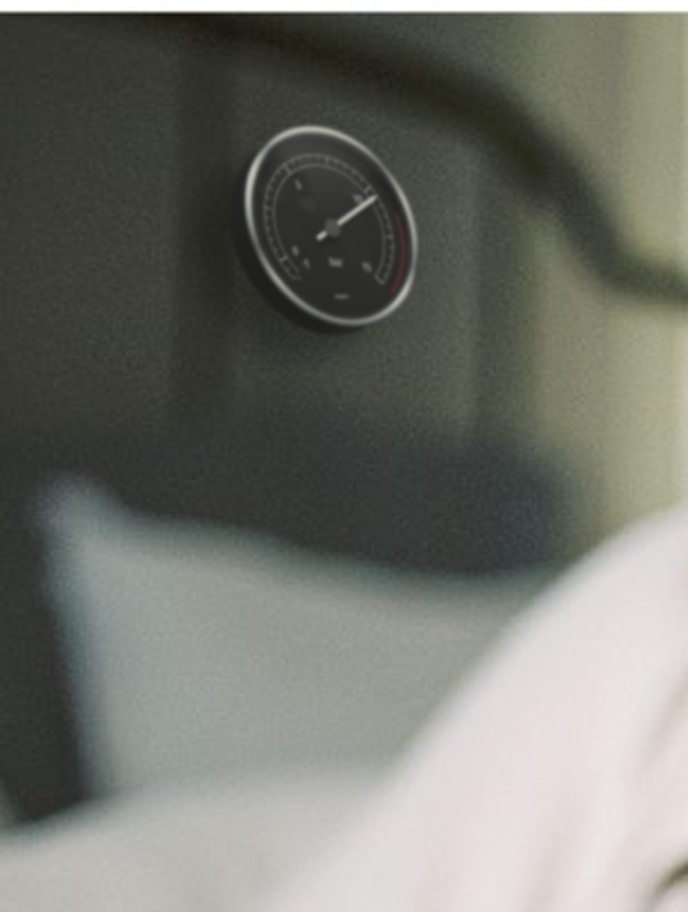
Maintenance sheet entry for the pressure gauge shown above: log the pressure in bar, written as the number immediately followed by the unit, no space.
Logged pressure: 10.5bar
